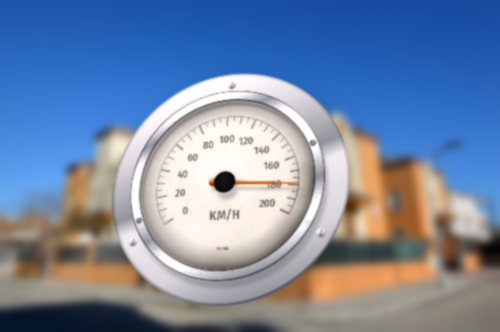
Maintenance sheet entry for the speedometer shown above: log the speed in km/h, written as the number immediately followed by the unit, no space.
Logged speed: 180km/h
